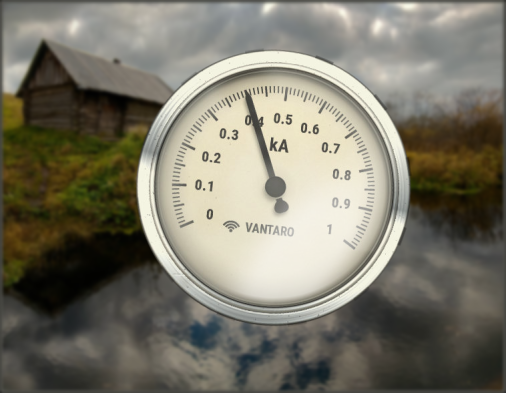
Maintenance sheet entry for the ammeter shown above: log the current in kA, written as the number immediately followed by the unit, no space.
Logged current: 0.4kA
